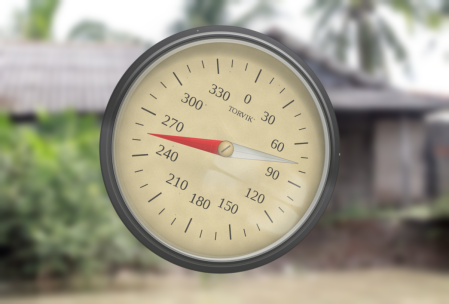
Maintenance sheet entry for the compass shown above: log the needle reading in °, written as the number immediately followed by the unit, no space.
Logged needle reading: 255°
